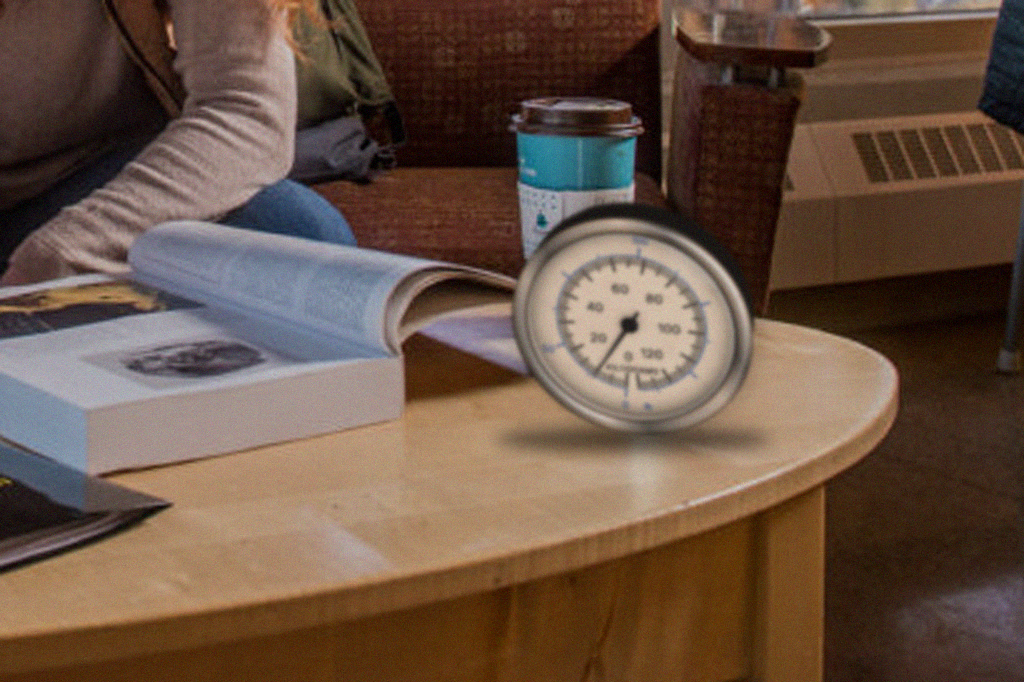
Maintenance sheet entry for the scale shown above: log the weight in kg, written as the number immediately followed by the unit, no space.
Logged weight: 10kg
